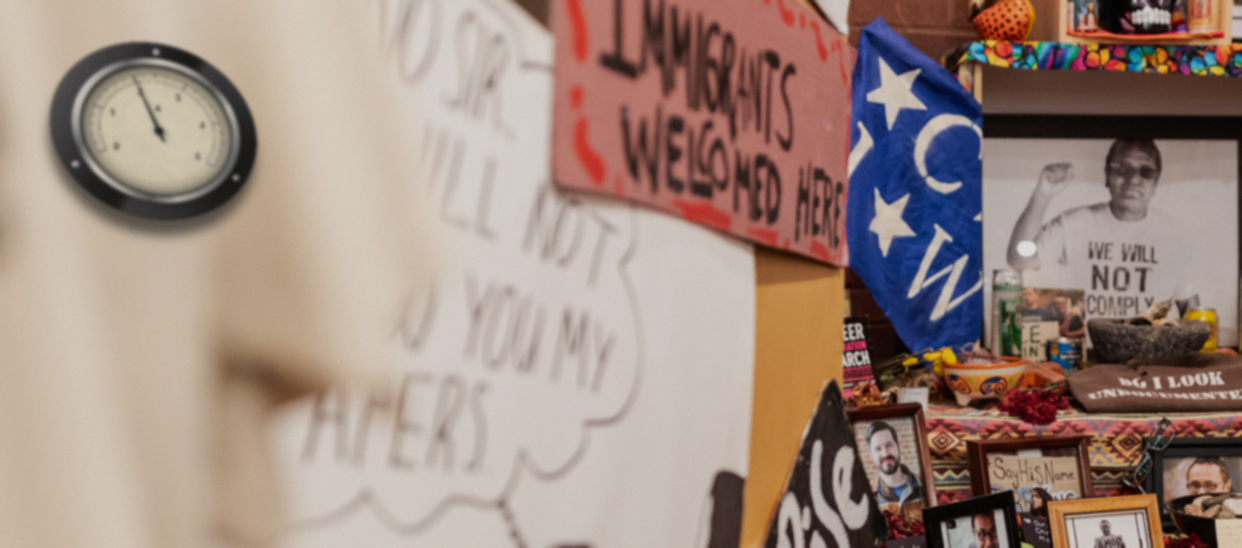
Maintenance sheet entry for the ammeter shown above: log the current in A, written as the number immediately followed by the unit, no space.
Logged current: 2A
